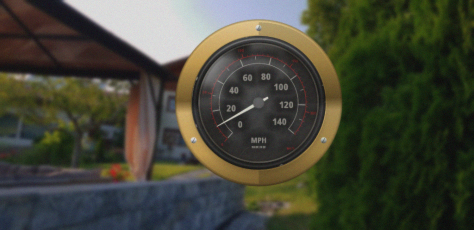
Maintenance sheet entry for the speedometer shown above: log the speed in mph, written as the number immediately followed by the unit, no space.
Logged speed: 10mph
